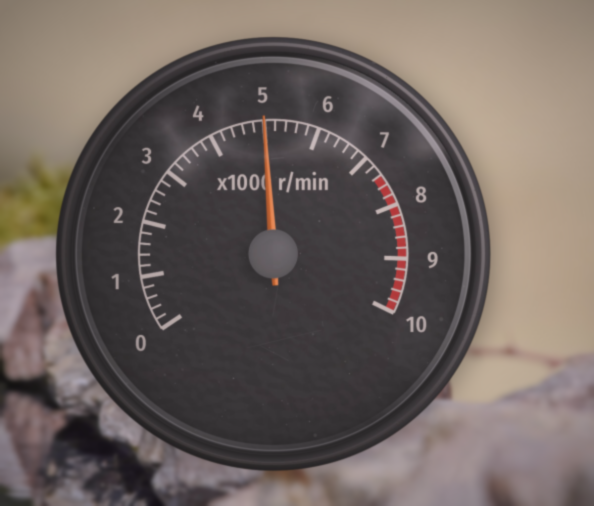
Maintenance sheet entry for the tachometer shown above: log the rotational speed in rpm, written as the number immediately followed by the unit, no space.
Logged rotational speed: 5000rpm
